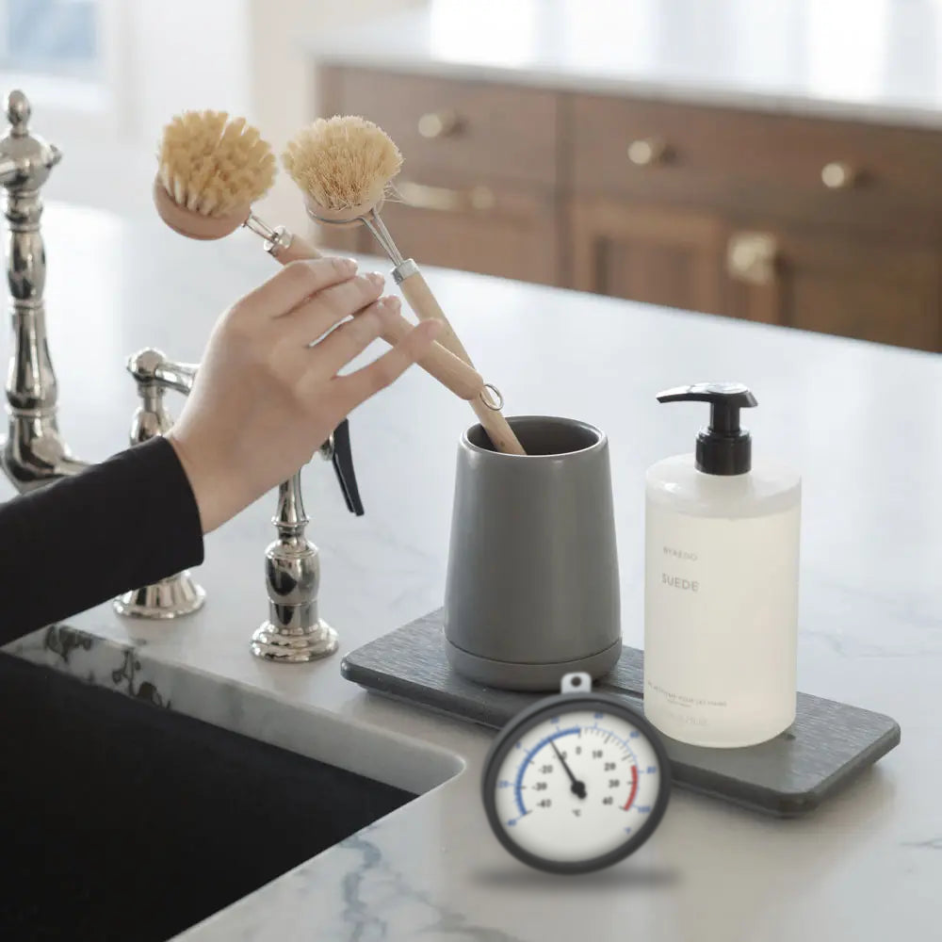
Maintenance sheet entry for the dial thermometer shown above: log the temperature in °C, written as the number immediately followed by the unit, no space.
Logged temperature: -10°C
